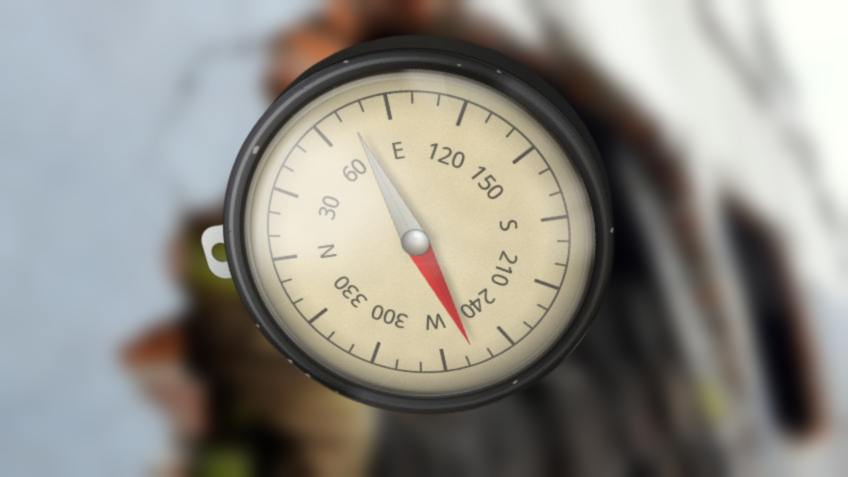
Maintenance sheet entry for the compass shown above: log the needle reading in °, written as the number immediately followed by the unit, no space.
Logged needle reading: 255°
